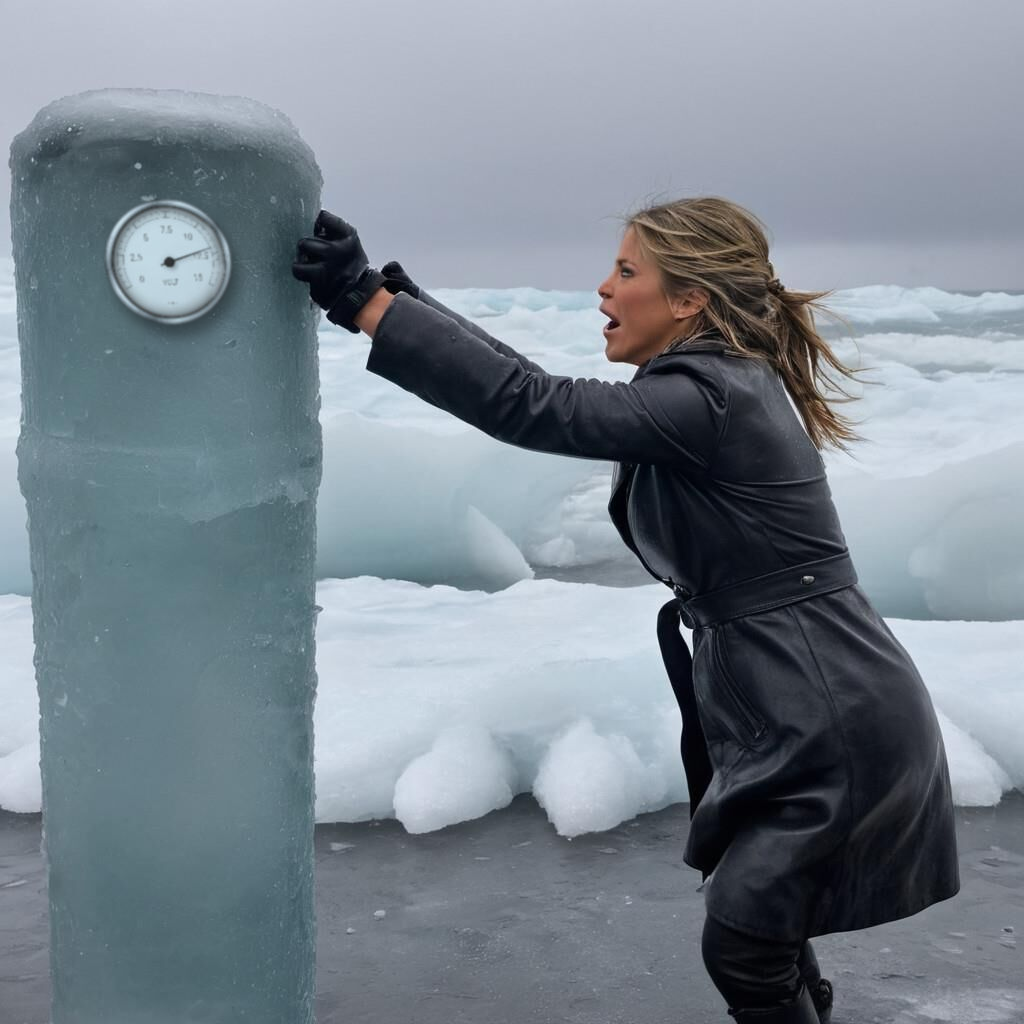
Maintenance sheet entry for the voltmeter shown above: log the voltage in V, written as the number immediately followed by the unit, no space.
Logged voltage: 12V
